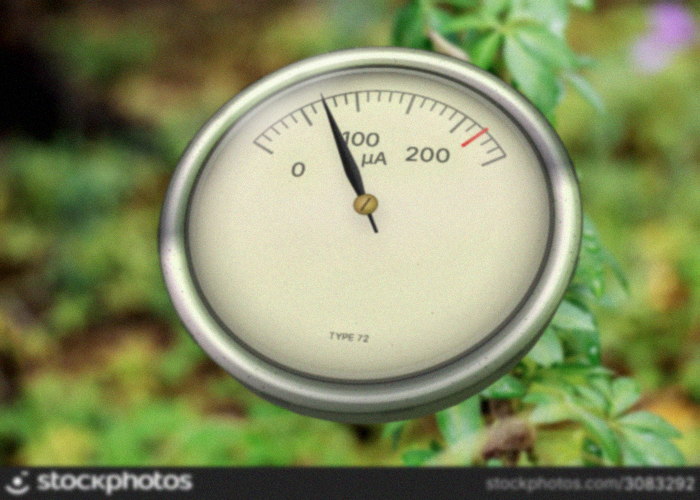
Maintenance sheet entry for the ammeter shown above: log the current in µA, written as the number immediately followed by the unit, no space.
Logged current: 70µA
